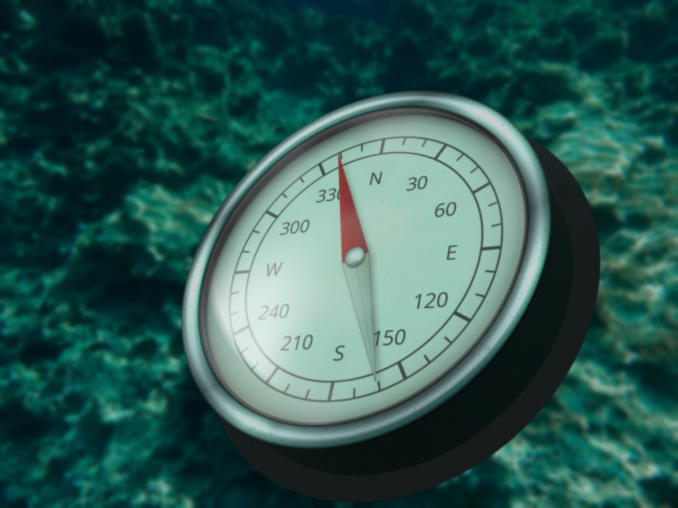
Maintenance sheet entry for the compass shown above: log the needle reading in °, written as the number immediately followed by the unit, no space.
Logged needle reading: 340°
